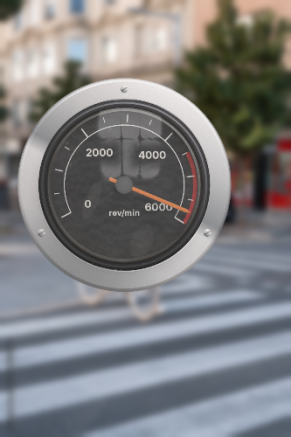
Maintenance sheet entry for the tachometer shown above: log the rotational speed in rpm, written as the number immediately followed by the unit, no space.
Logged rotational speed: 5750rpm
